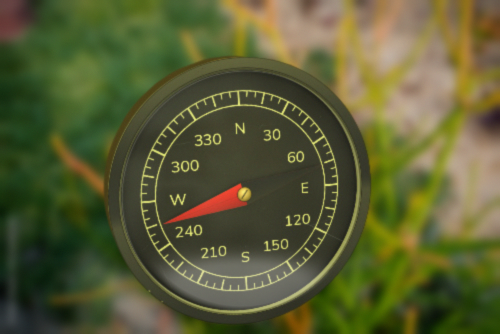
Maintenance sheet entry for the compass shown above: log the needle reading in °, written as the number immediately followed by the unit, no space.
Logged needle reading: 255°
